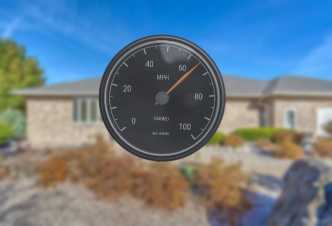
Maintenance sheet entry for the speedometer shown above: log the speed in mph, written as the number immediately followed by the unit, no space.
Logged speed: 65mph
